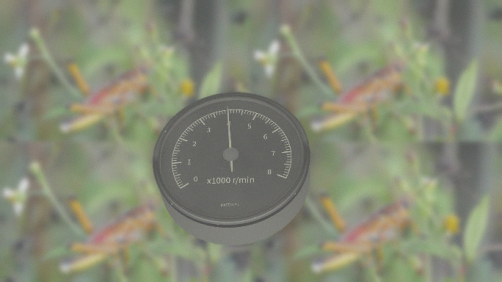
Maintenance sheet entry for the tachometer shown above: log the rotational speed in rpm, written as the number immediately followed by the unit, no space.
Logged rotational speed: 4000rpm
